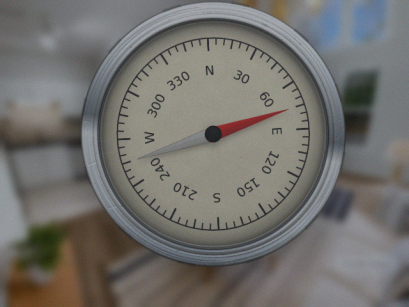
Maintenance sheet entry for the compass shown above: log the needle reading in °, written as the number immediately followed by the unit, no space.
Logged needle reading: 75°
